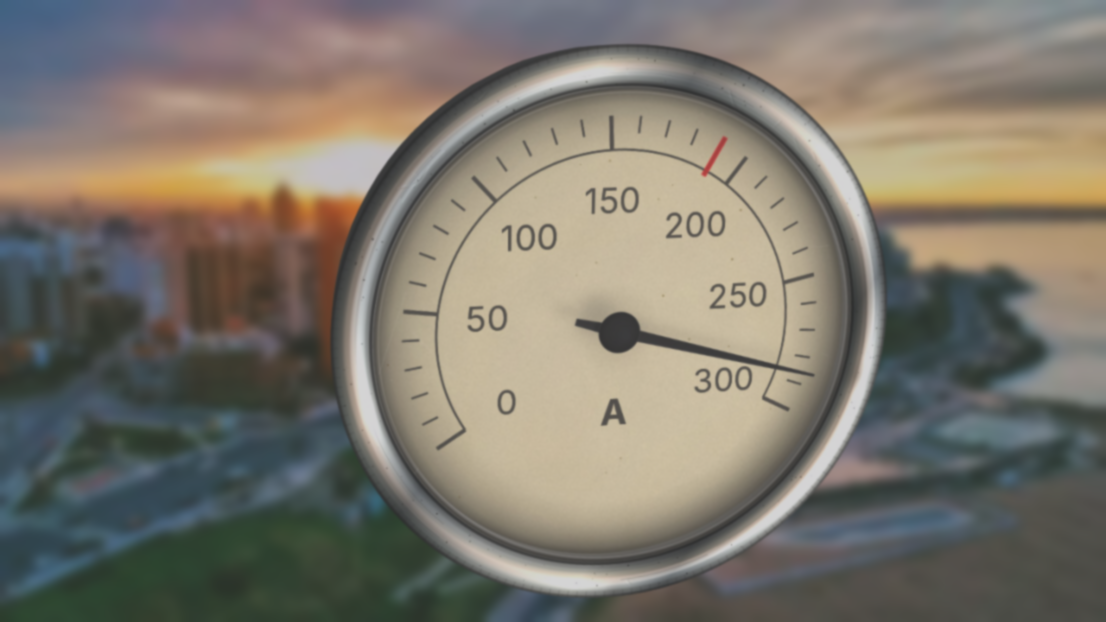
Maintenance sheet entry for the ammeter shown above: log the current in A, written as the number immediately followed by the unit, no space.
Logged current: 285A
